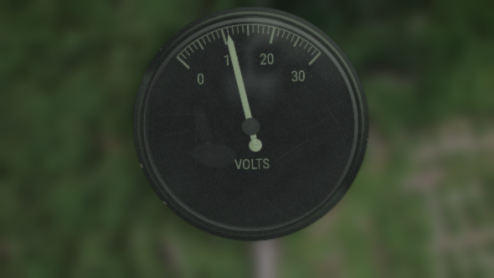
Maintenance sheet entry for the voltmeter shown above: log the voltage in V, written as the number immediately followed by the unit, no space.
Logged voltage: 11V
